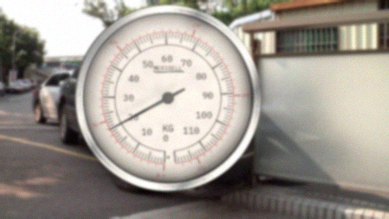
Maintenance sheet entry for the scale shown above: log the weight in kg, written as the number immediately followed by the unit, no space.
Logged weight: 20kg
